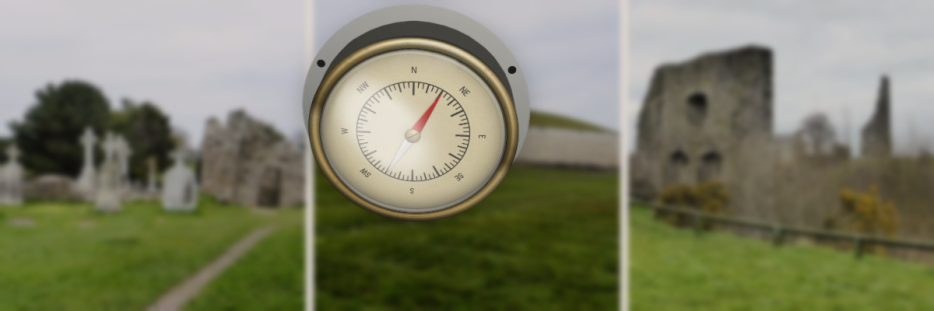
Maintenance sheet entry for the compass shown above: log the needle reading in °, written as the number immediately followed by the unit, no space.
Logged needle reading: 30°
